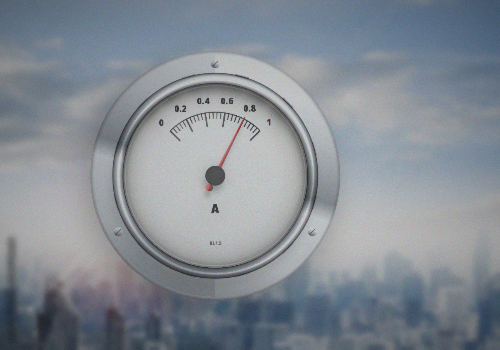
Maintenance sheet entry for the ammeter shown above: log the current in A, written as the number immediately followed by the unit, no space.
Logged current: 0.8A
